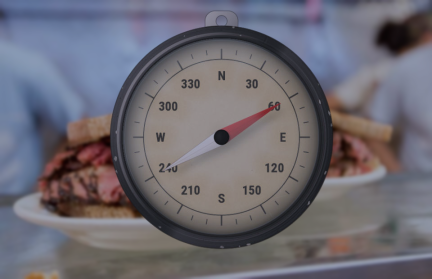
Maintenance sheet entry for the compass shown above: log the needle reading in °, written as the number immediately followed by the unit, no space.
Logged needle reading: 60°
